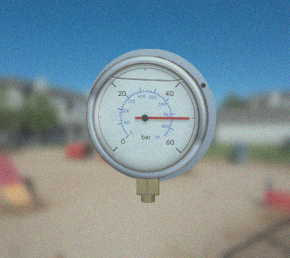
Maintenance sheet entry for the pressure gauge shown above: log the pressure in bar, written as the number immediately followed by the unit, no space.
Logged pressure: 50bar
